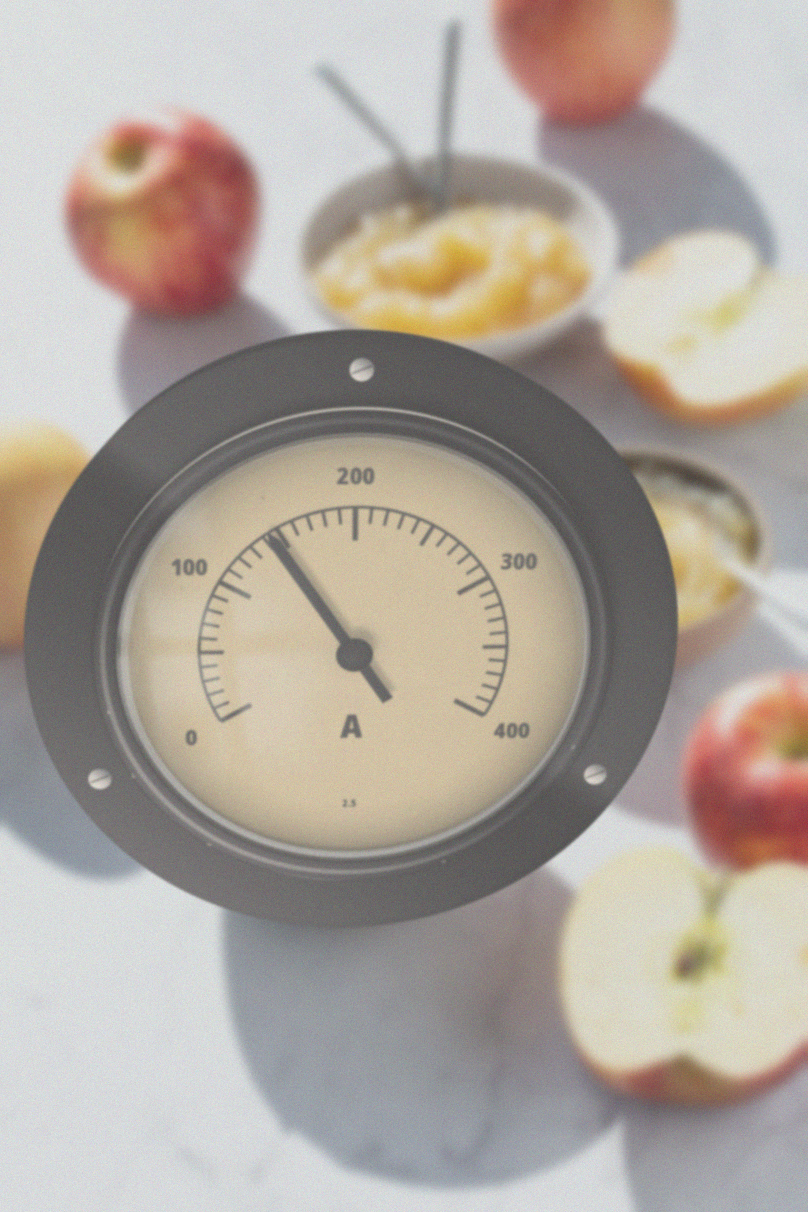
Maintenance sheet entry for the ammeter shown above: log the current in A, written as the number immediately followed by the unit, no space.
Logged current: 145A
